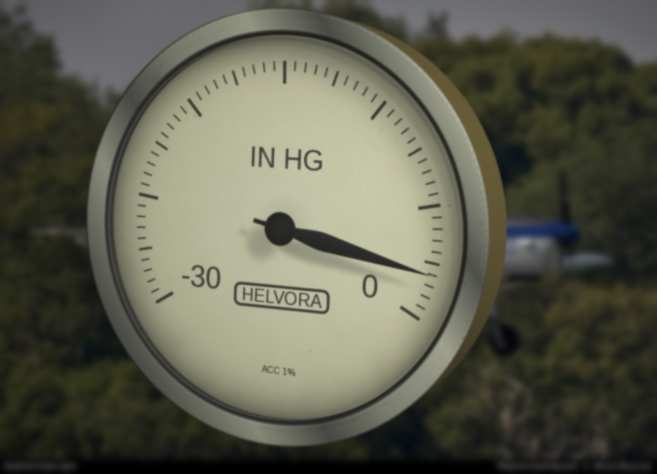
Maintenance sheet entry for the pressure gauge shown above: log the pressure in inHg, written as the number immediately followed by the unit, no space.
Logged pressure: -2inHg
